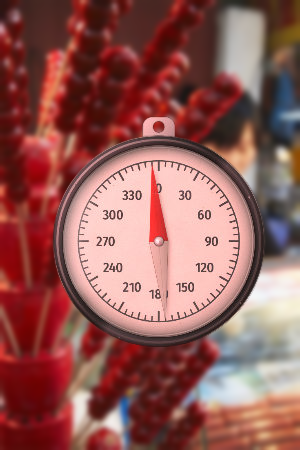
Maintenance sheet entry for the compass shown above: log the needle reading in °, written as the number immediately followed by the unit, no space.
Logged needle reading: 355°
